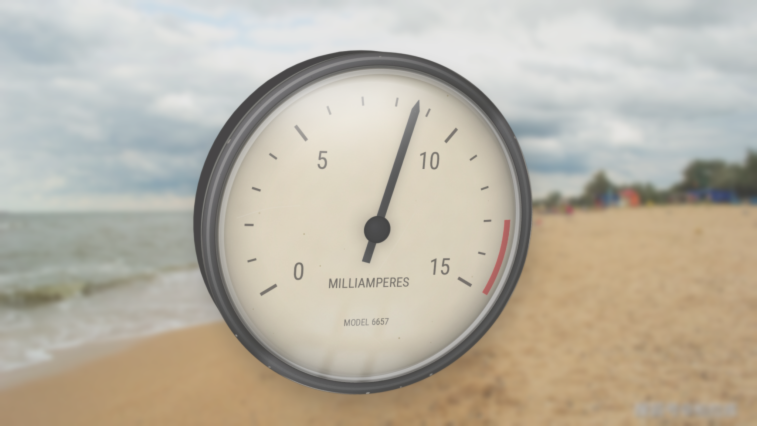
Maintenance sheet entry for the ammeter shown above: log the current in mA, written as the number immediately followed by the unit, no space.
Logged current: 8.5mA
